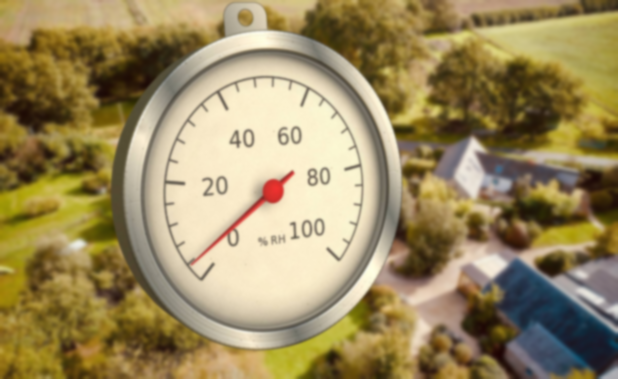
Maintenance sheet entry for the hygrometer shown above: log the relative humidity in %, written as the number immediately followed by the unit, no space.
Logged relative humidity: 4%
